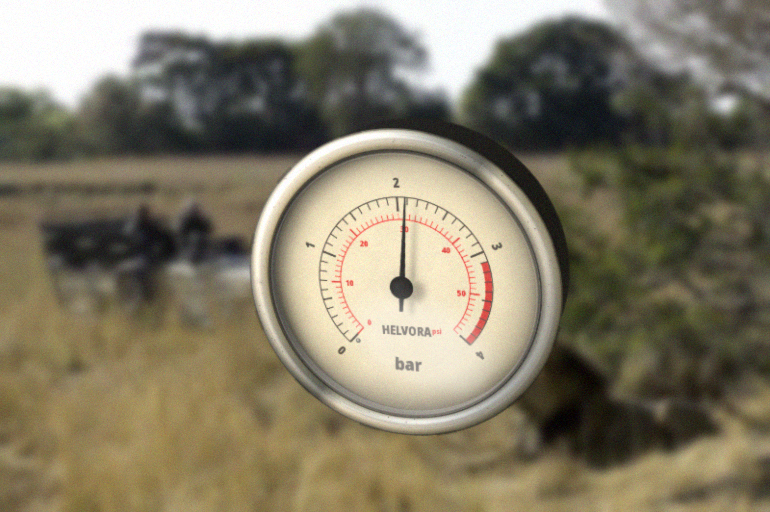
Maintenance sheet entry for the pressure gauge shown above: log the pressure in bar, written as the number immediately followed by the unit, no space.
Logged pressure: 2.1bar
